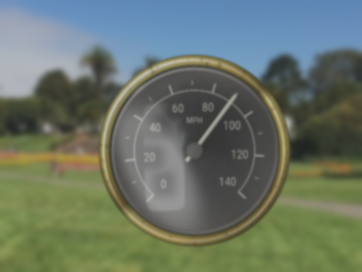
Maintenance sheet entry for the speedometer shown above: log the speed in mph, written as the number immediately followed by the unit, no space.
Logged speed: 90mph
